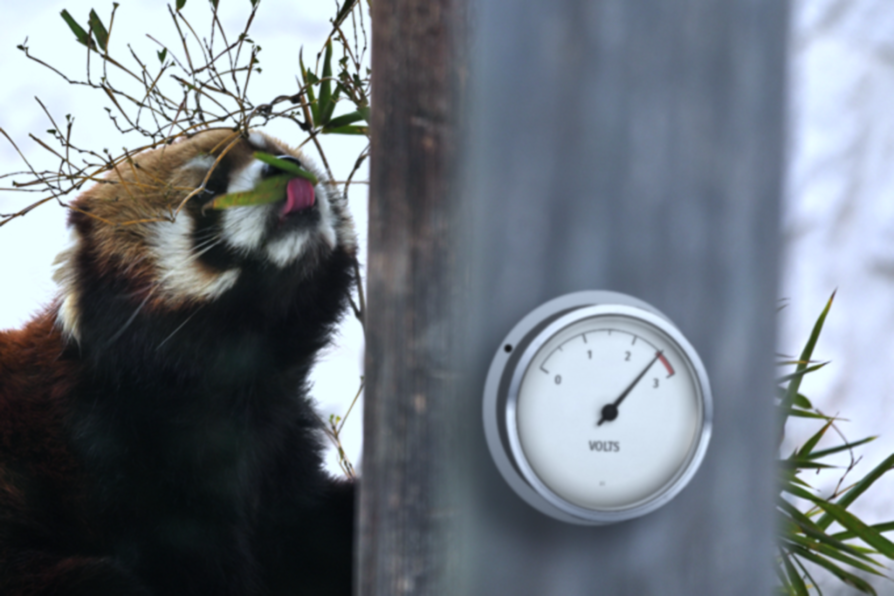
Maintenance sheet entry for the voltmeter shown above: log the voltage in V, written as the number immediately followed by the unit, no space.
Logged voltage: 2.5V
